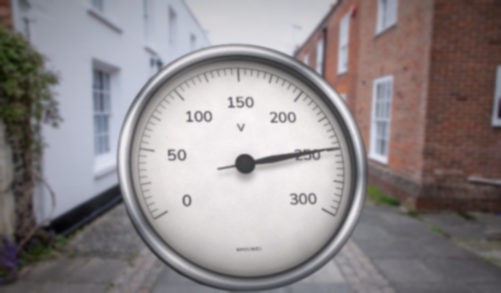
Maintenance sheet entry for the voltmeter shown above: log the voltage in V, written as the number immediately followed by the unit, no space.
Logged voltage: 250V
